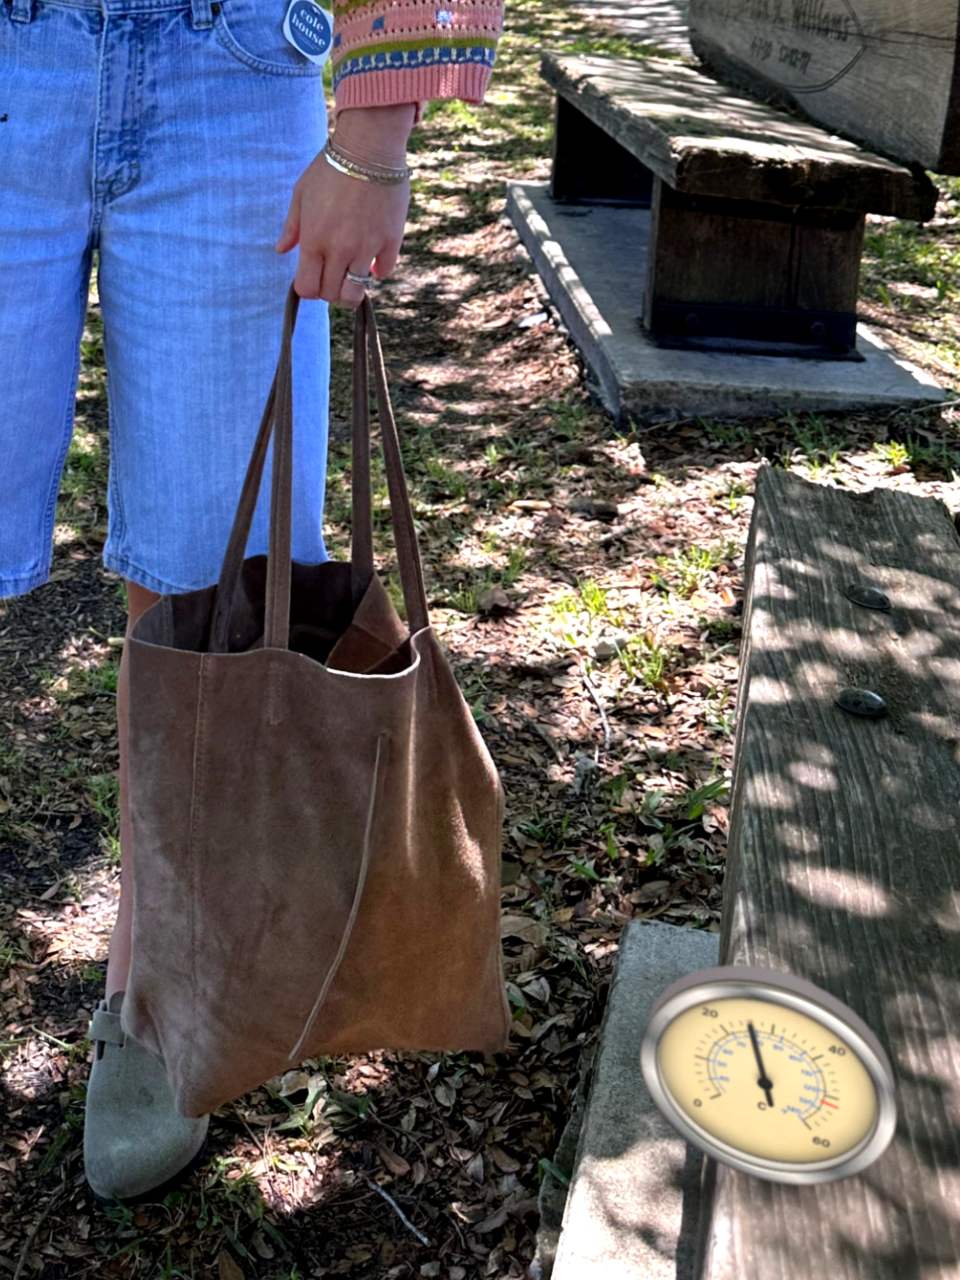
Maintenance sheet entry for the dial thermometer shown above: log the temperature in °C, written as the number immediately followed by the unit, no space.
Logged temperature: 26°C
